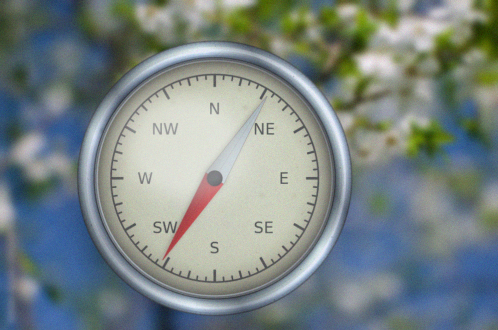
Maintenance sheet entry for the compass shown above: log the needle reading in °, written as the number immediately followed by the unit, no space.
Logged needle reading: 212.5°
